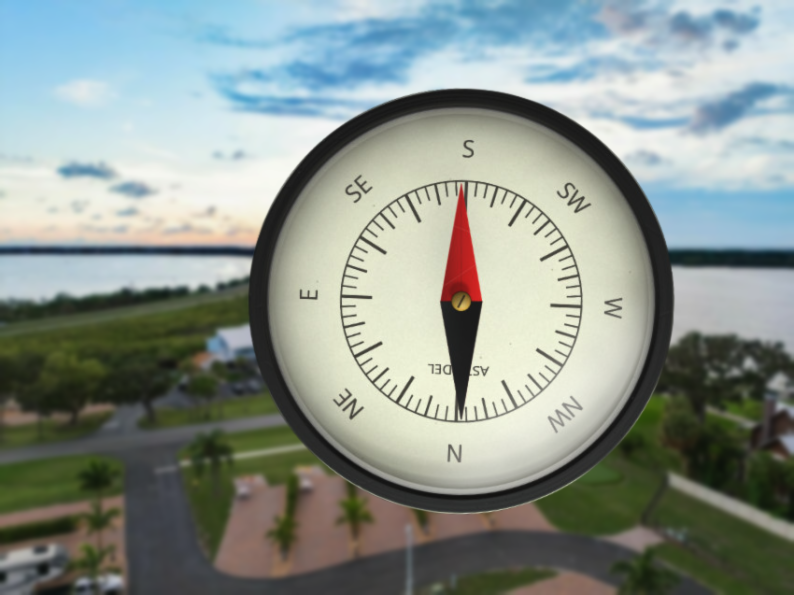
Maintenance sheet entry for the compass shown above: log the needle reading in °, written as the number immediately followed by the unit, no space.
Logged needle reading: 177.5°
